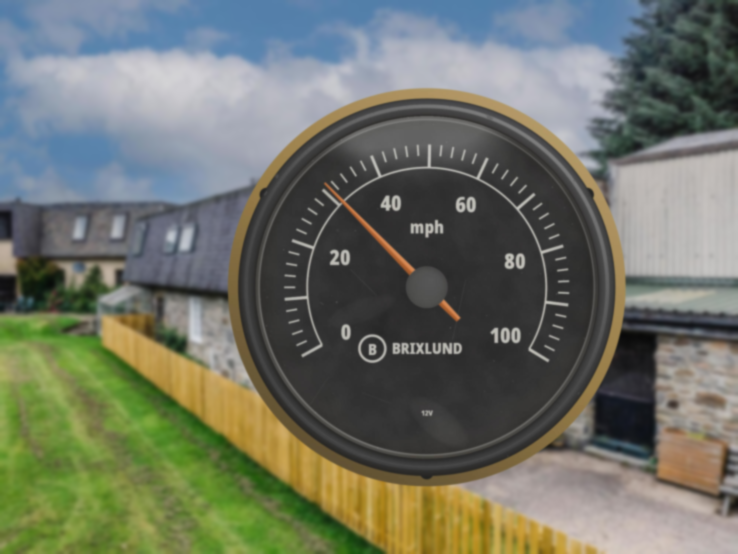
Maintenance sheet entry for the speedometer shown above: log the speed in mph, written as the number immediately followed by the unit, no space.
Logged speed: 31mph
